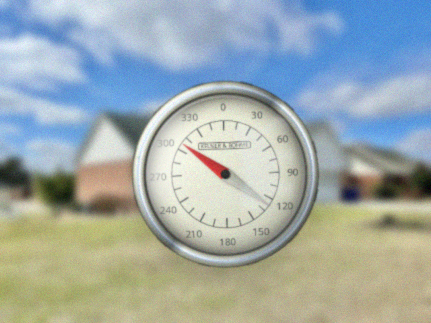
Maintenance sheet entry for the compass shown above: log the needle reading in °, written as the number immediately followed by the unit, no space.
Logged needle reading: 307.5°
